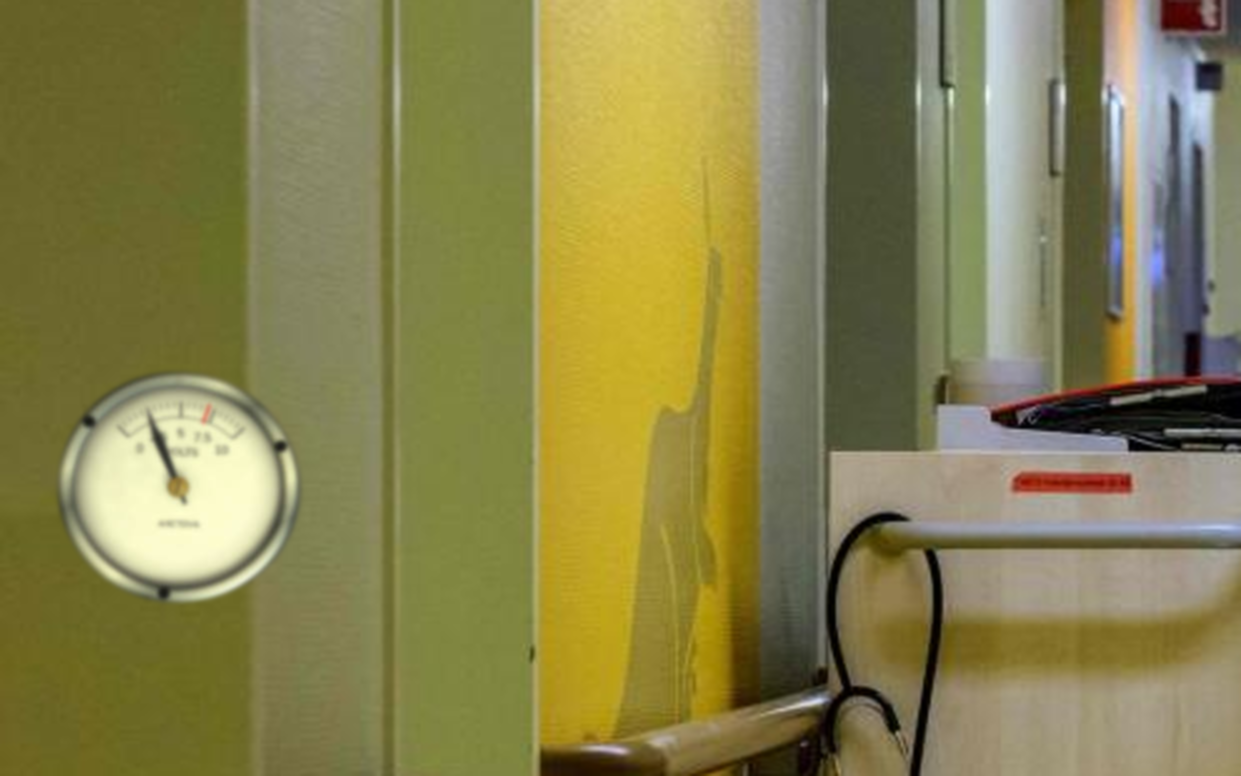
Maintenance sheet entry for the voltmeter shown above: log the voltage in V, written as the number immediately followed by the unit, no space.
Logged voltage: 2.5V
